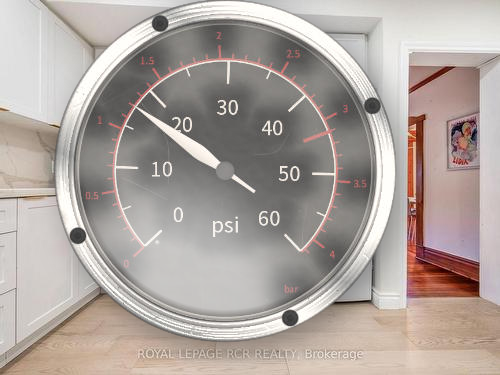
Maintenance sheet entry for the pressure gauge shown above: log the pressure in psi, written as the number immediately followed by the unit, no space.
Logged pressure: 17.5psi
